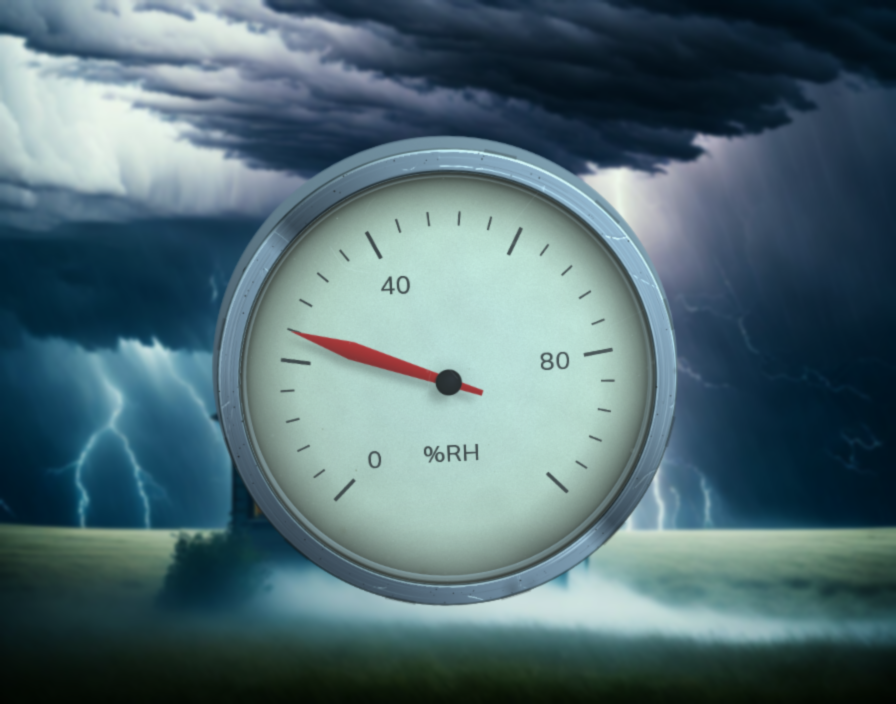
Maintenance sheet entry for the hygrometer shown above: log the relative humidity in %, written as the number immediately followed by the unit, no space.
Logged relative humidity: 24%
